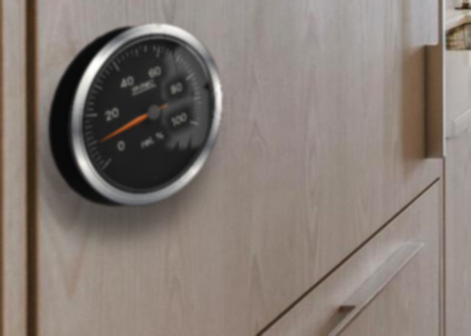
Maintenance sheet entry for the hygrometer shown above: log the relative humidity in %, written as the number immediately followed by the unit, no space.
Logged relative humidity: 10%
